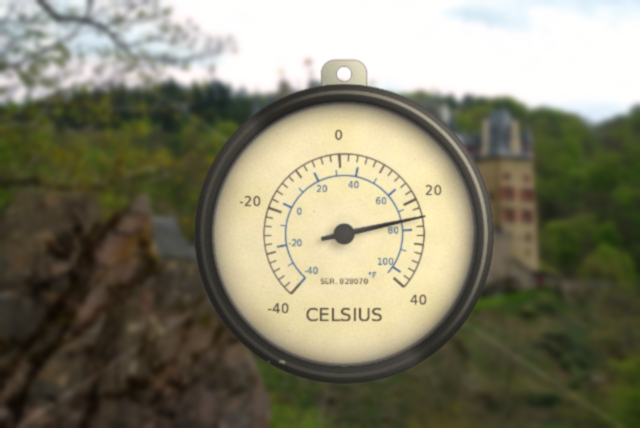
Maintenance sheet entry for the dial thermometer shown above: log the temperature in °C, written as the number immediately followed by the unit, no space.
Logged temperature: 24°C
